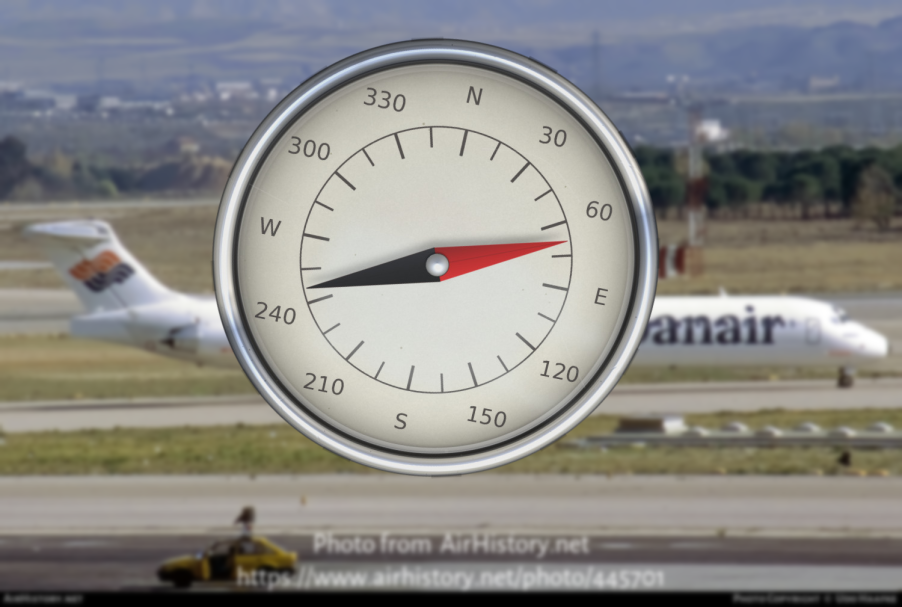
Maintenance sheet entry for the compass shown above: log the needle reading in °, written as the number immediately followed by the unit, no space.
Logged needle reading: 67.5°
